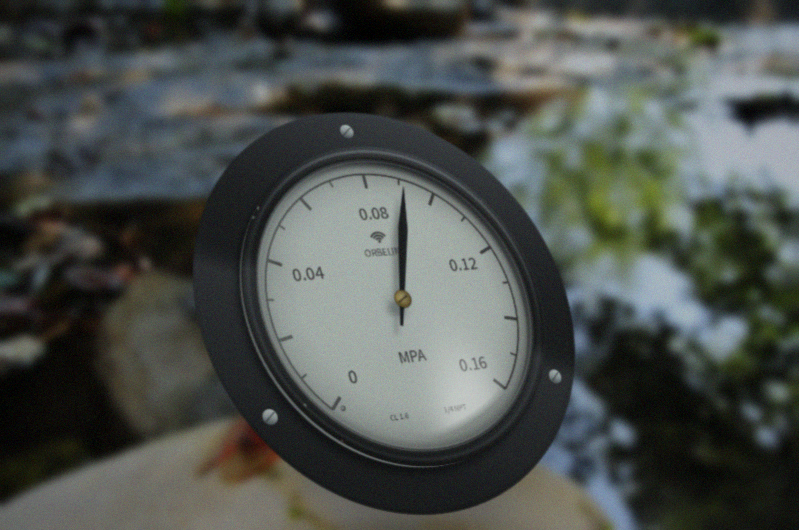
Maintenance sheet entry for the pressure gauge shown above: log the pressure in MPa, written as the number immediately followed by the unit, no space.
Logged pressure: 0.09MPa
